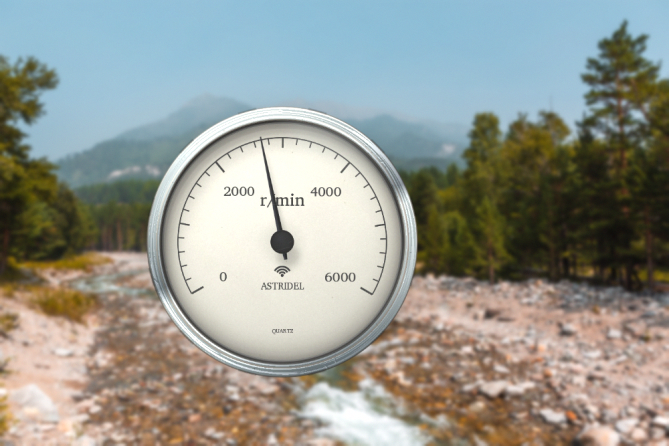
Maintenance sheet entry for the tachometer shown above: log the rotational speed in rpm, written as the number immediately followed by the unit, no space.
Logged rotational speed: 2700rpm
